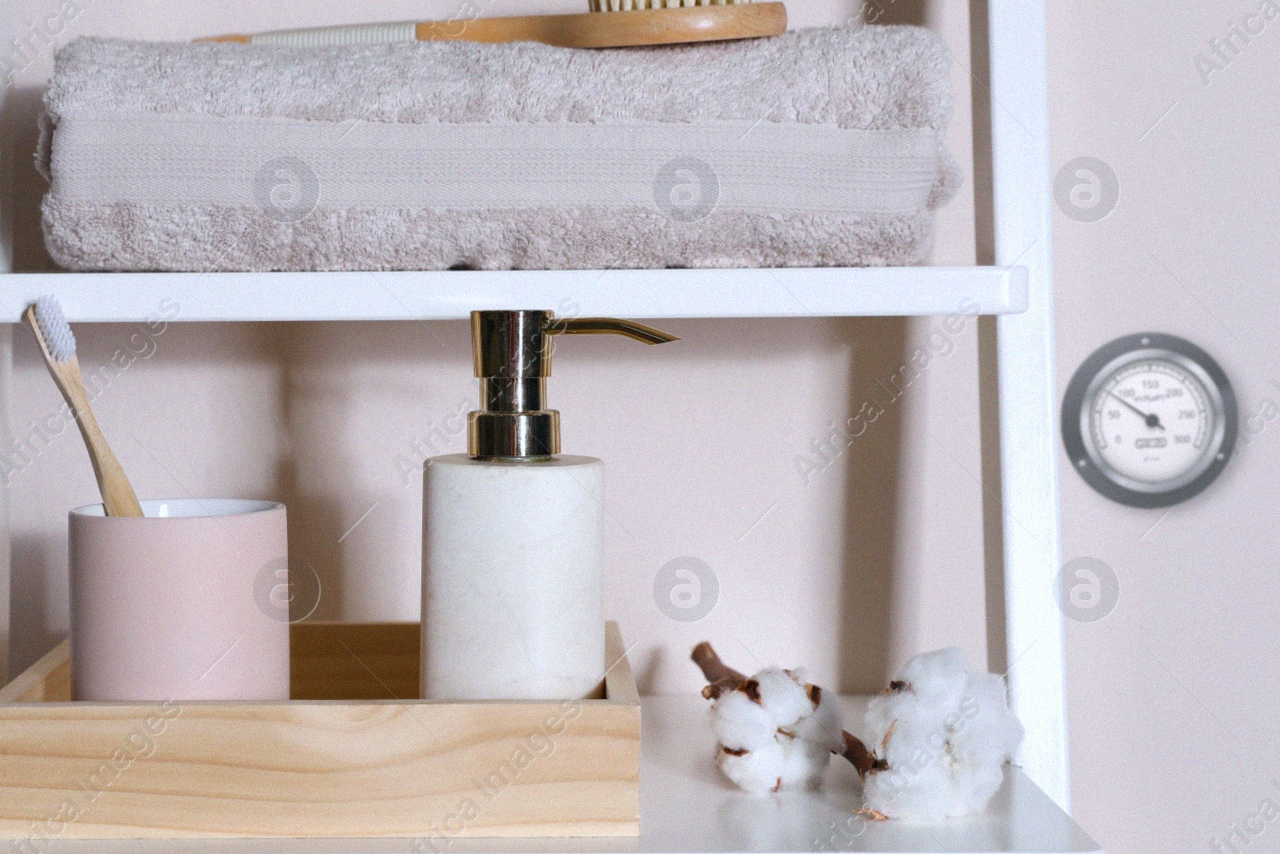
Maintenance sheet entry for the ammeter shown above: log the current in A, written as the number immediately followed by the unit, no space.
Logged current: 80A
